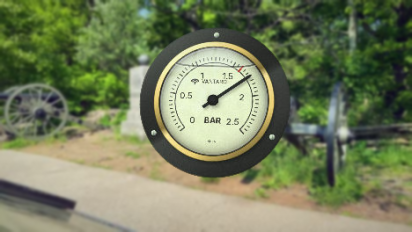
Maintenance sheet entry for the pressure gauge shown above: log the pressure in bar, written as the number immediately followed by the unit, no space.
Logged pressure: 1.75bar
